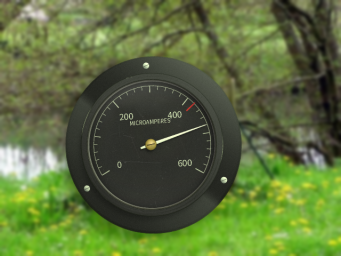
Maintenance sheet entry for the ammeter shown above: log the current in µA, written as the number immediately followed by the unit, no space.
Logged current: 480µA
